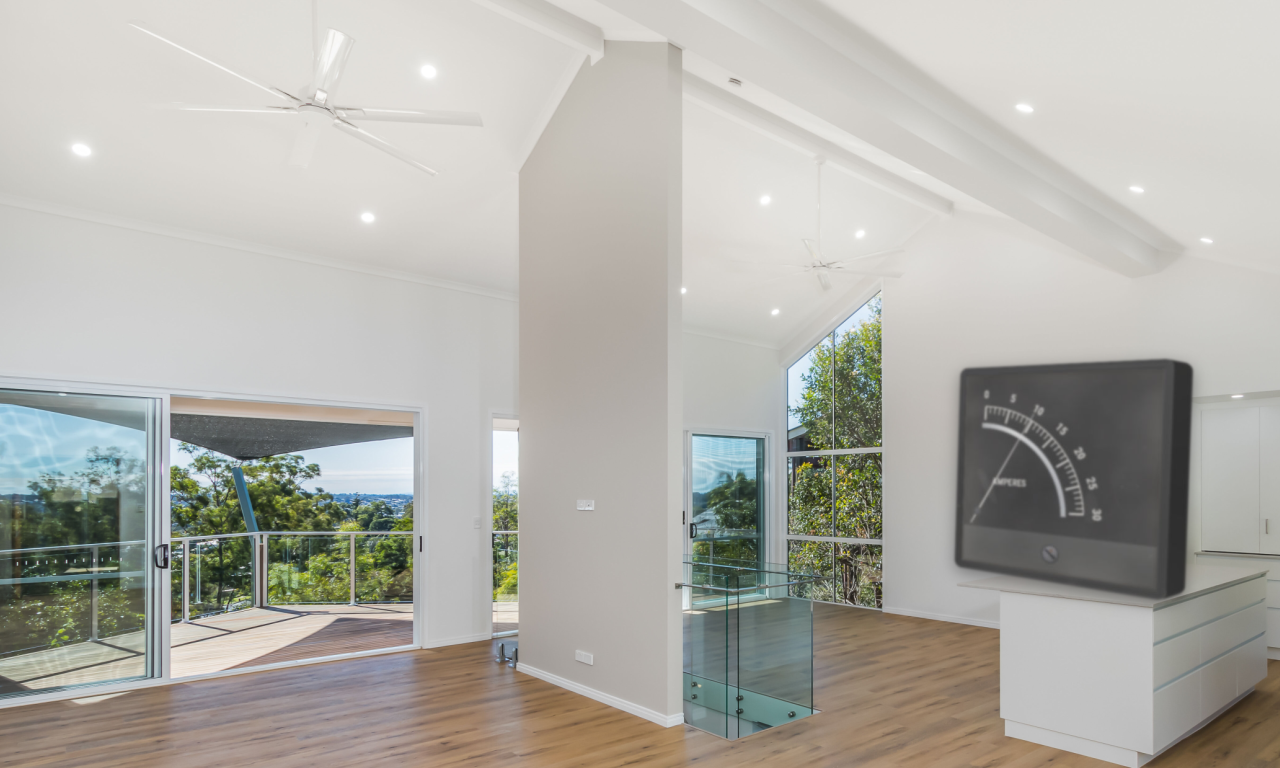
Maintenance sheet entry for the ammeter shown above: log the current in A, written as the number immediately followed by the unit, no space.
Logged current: 10A
